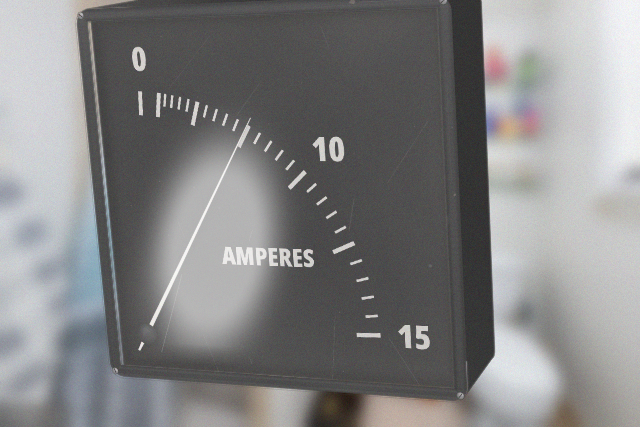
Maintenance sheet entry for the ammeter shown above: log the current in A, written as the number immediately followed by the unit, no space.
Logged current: 7.5A
